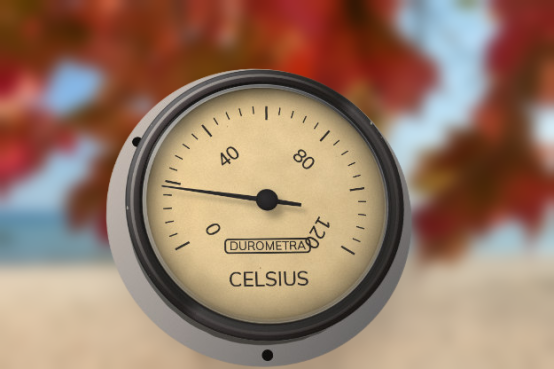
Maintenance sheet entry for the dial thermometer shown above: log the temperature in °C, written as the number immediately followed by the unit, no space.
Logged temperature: 18°C
